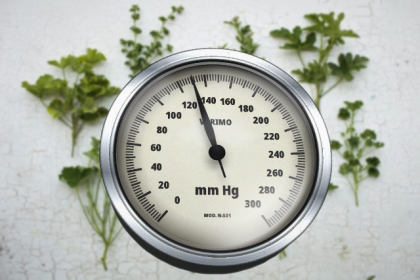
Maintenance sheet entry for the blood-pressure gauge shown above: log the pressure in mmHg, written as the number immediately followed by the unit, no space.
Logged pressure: 130mmHg
